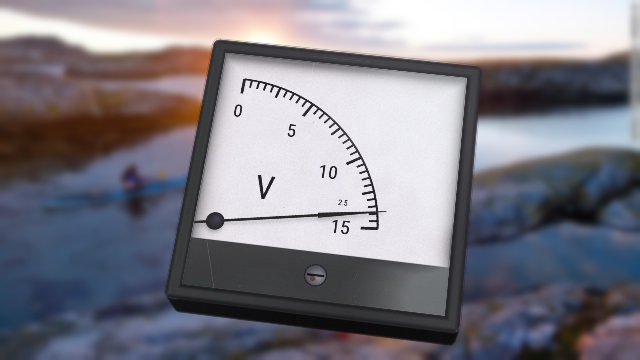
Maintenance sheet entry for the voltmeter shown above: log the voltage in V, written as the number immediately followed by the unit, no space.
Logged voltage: 14V
